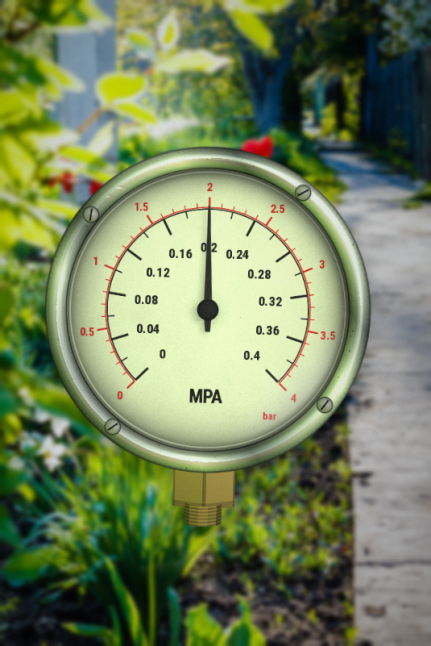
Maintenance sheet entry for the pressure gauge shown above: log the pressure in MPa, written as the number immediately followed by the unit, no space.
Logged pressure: 0.2MPa
